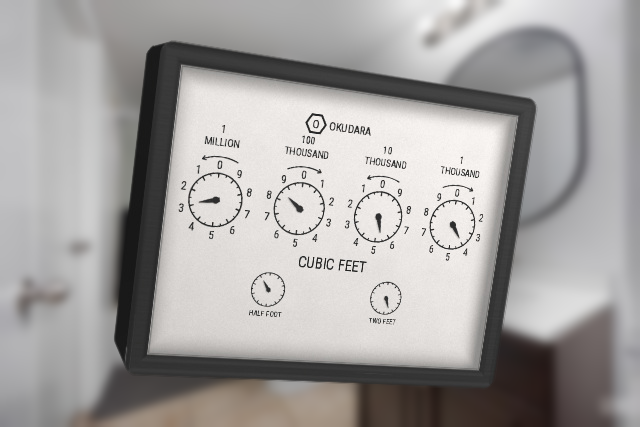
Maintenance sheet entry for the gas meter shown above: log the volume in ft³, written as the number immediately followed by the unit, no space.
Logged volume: 285400ft³
